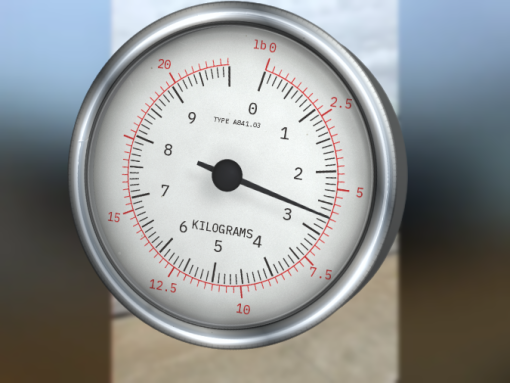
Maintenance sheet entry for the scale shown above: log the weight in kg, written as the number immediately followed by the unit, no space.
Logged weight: 2.7kg
